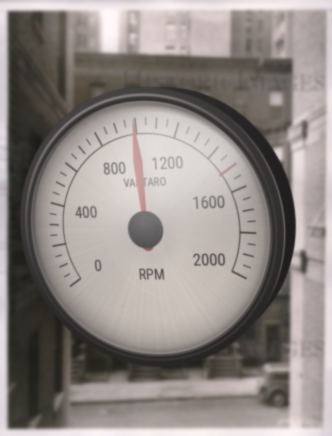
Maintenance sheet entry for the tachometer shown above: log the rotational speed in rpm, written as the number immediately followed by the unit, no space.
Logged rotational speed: 1000rpm
